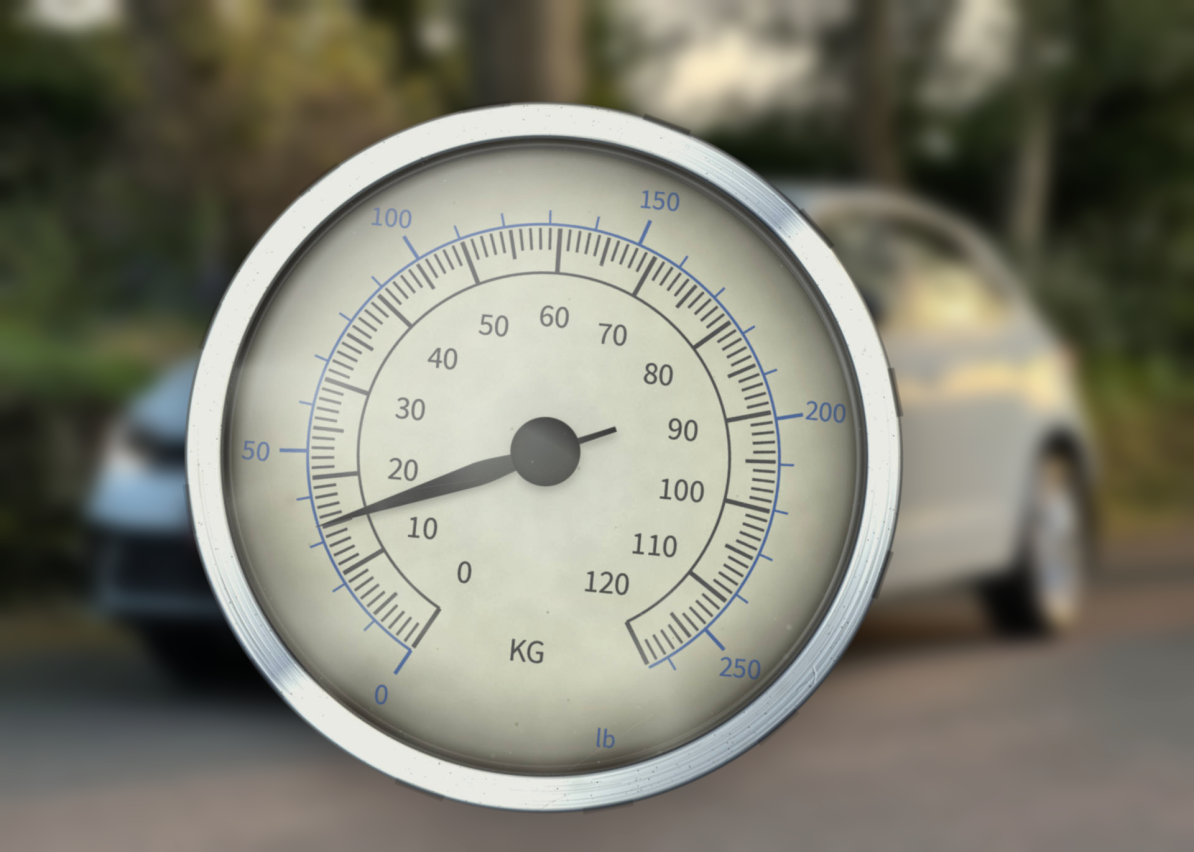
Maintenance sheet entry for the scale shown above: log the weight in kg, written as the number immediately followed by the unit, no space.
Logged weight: 15kg
